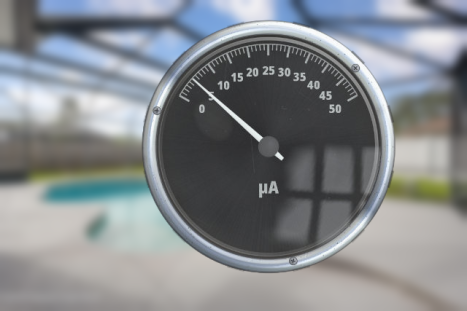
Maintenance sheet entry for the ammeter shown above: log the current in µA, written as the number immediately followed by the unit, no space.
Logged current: 5µA
